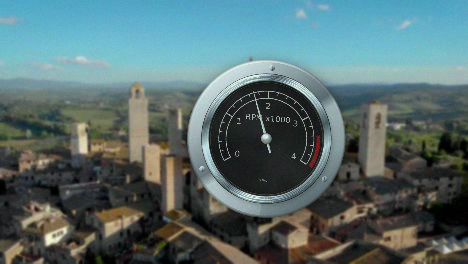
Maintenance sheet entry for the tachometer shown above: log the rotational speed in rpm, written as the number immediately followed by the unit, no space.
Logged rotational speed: 1700rpm
